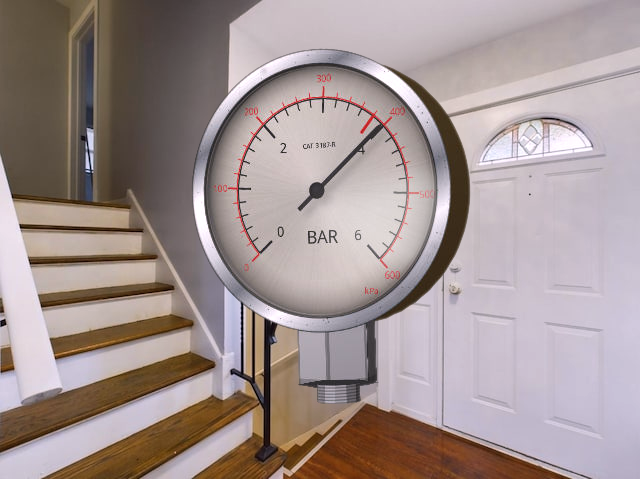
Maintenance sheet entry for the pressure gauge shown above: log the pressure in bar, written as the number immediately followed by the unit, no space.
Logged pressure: 4bar
